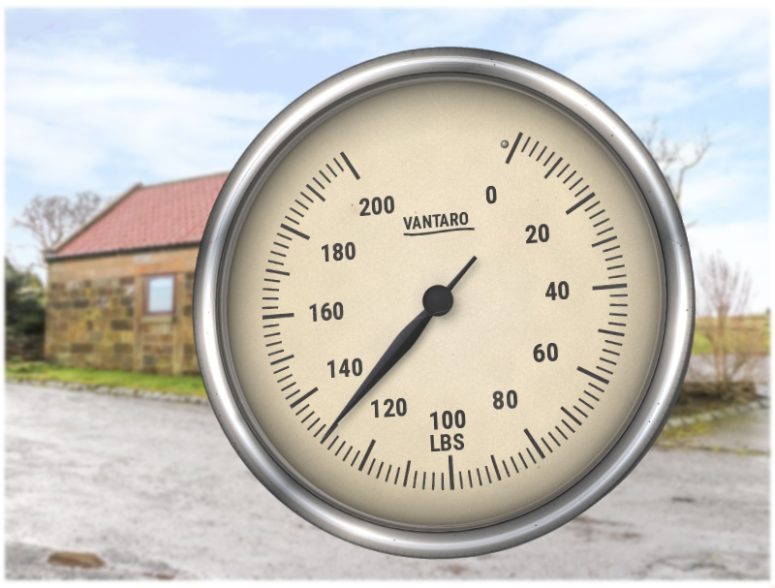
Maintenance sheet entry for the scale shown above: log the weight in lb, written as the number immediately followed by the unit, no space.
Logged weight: 130lb
